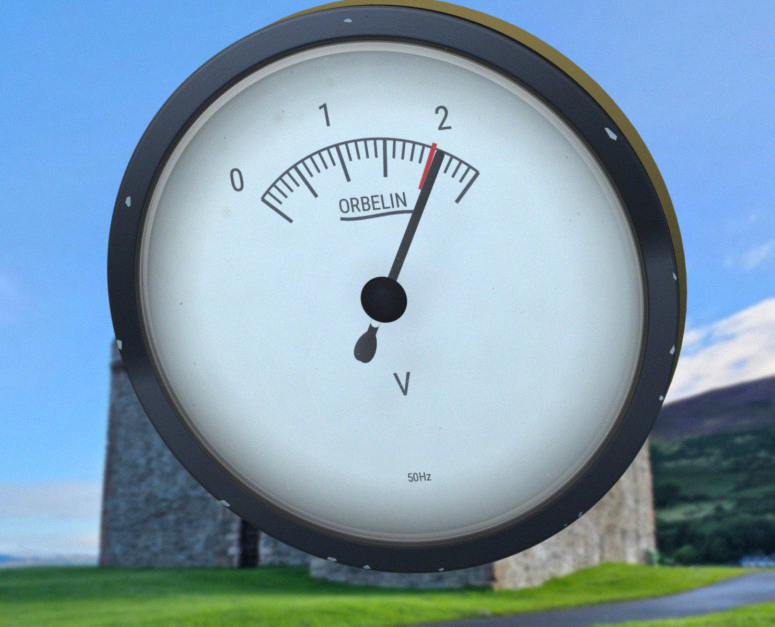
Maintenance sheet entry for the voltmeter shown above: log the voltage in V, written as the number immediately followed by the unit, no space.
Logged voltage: 2.1V
